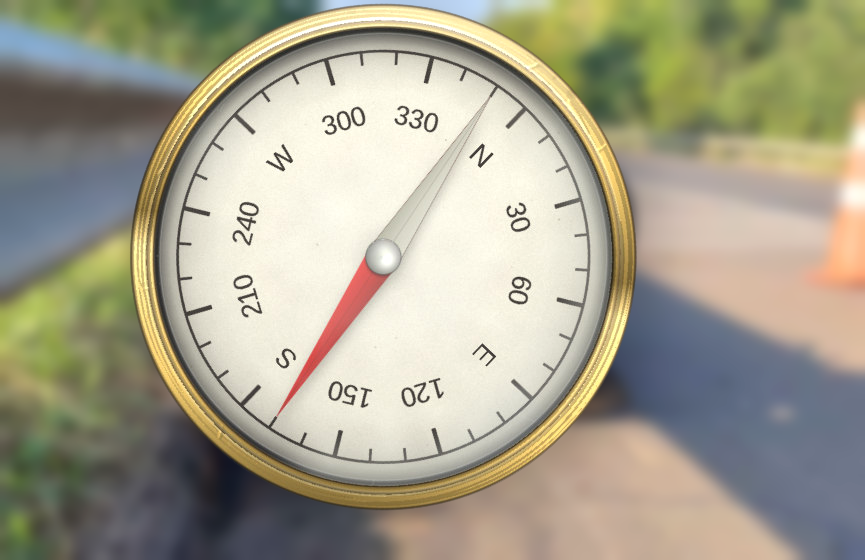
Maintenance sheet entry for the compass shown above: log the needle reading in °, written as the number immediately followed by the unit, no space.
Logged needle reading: 170°
